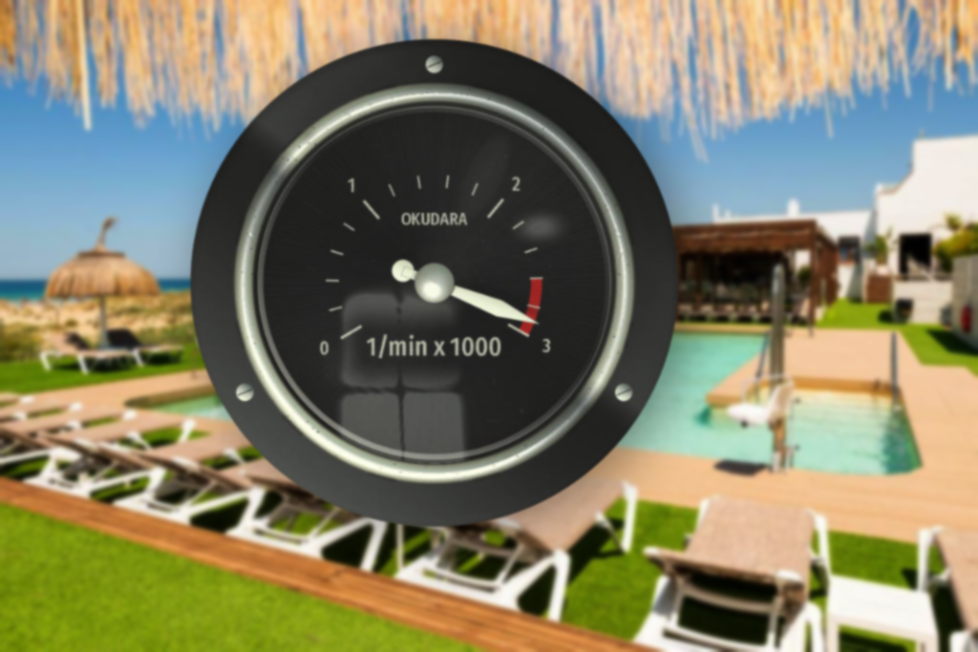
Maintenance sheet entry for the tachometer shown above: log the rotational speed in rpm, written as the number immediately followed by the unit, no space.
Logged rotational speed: 2900rpm
